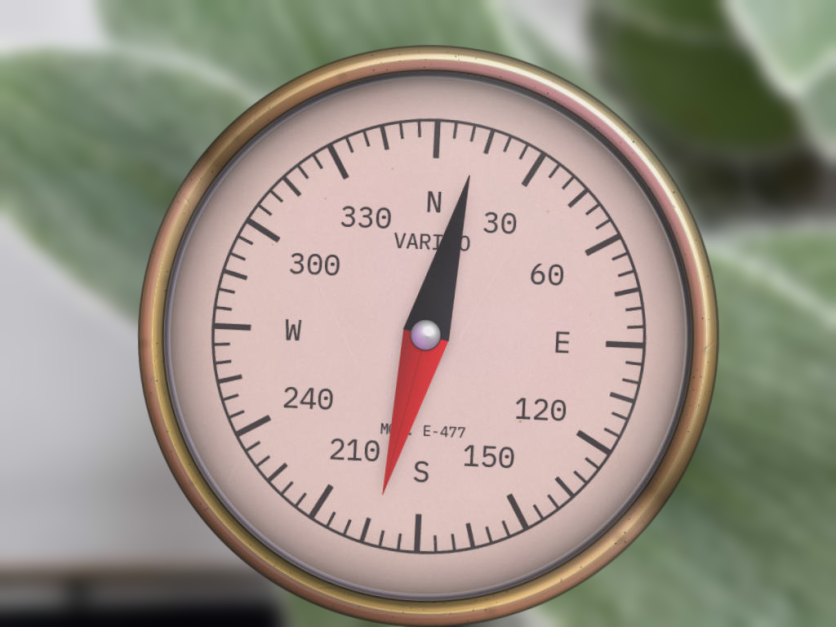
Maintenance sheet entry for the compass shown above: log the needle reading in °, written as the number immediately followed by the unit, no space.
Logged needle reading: 192.5°
